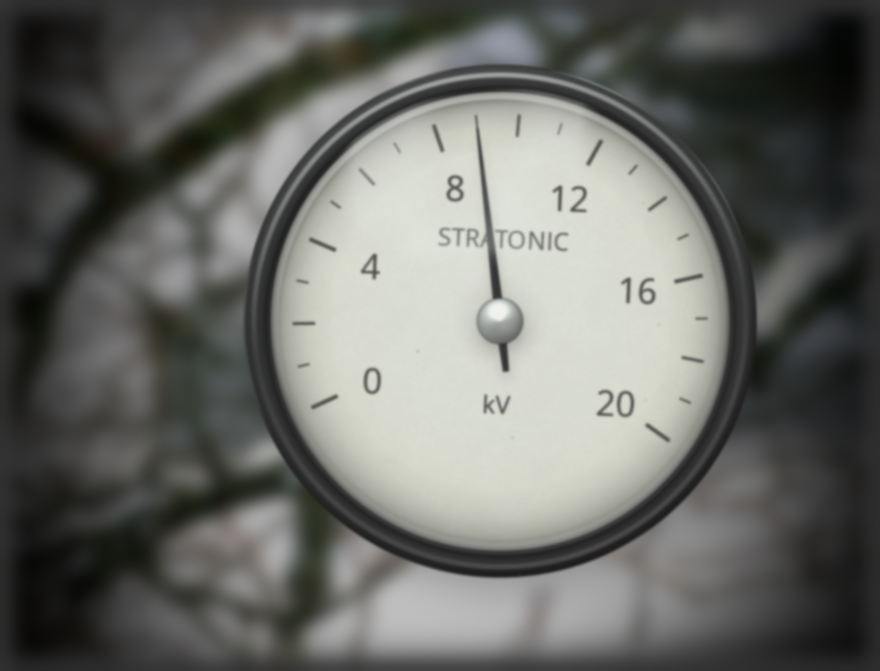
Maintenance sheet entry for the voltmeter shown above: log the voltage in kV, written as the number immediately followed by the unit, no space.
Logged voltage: 9kV
